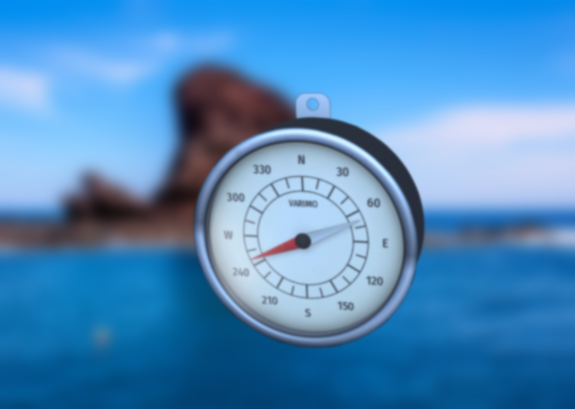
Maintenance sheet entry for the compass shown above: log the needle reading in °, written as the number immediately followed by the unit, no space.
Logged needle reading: 247.5°
